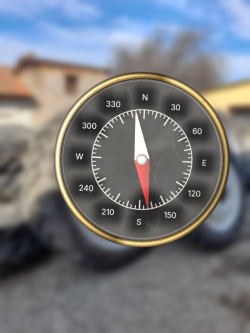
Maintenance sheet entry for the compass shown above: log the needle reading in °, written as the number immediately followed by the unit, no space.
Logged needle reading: 170°
